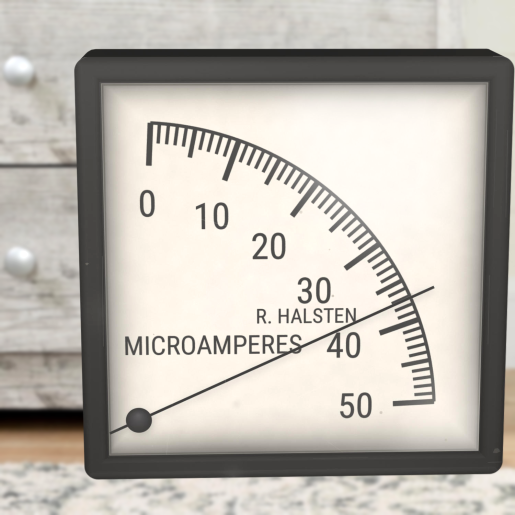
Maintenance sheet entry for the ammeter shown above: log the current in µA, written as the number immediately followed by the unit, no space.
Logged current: 37µA
